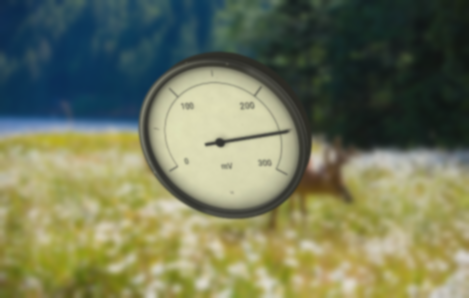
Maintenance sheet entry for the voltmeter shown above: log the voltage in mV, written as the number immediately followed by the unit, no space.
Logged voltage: 250mV
